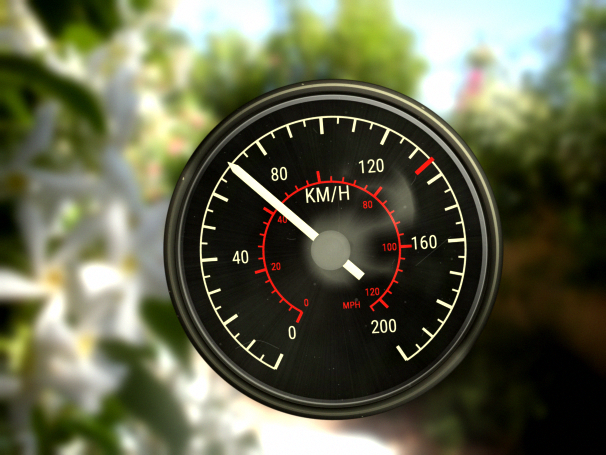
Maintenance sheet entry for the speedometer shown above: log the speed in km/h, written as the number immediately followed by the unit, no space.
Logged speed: 70km/h
